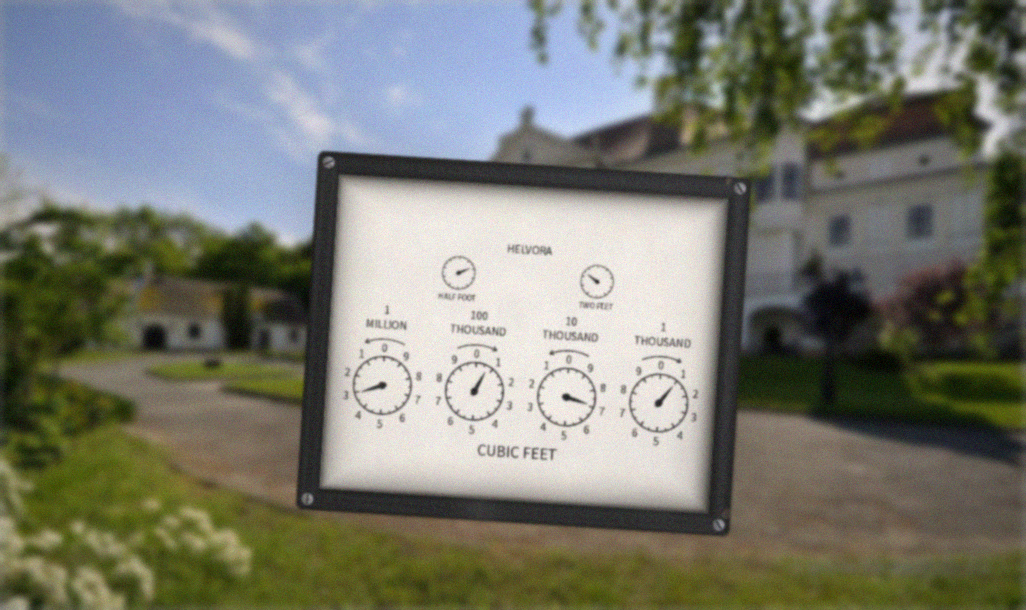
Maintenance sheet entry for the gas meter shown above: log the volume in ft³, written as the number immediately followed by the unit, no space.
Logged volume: 307100ft³
